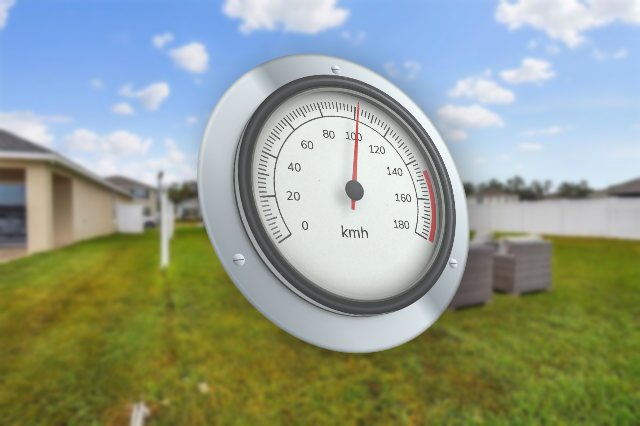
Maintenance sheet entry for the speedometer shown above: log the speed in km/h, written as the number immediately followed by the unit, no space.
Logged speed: 100km/h
